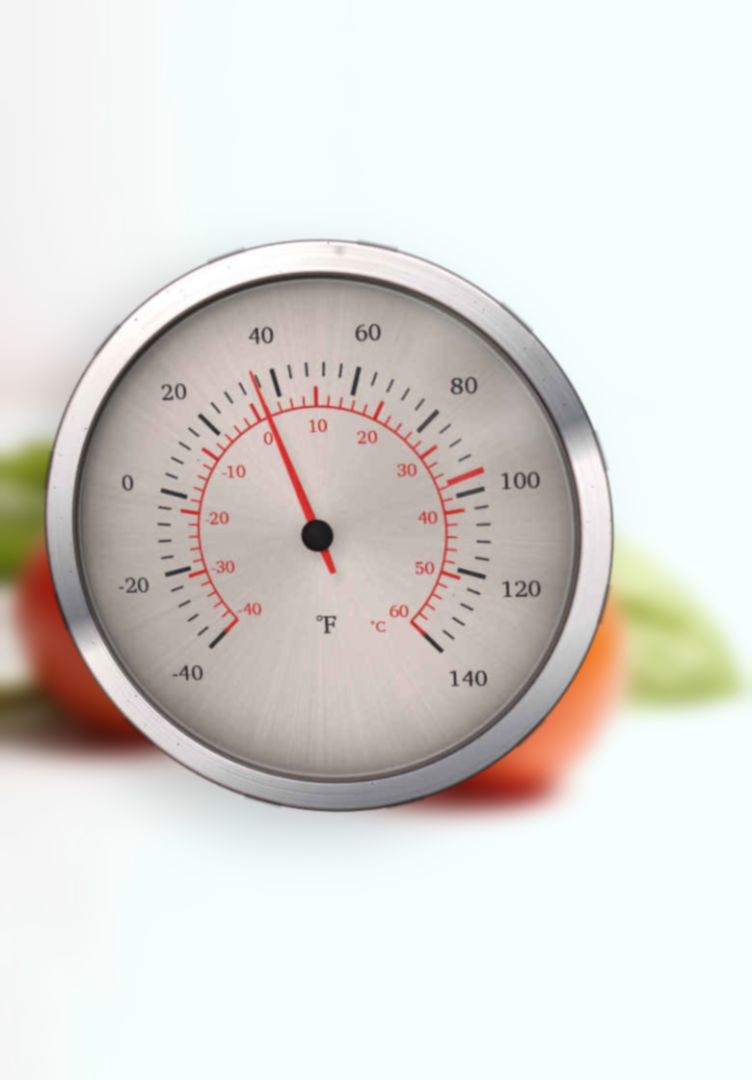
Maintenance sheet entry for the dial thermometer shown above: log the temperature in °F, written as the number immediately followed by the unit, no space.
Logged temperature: 36°F
